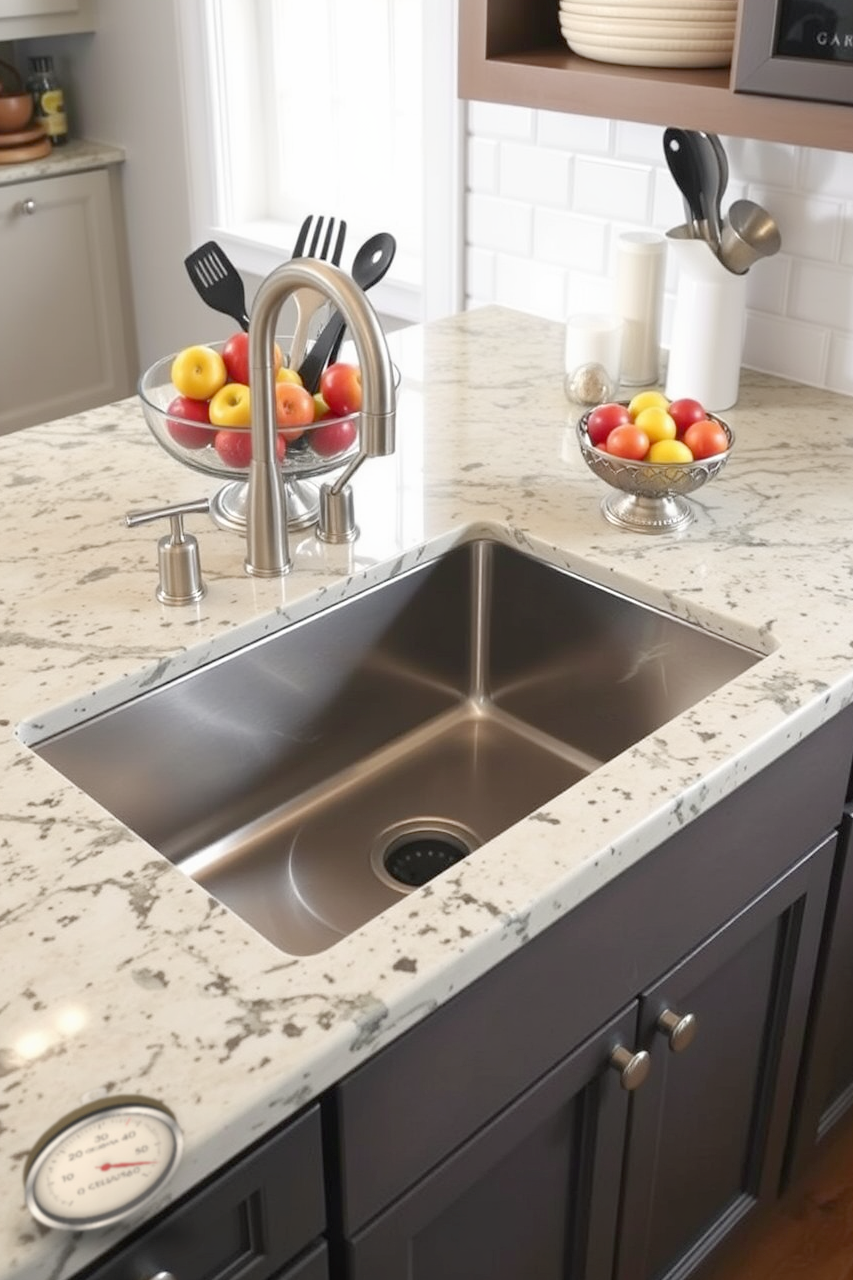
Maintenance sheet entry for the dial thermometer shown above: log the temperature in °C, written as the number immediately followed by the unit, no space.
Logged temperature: 55°C
